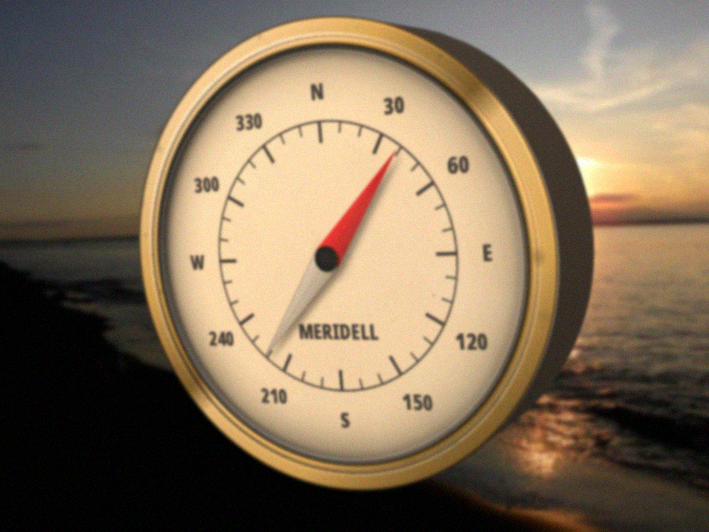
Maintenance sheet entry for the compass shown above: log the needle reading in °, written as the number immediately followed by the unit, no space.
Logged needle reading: 40°
